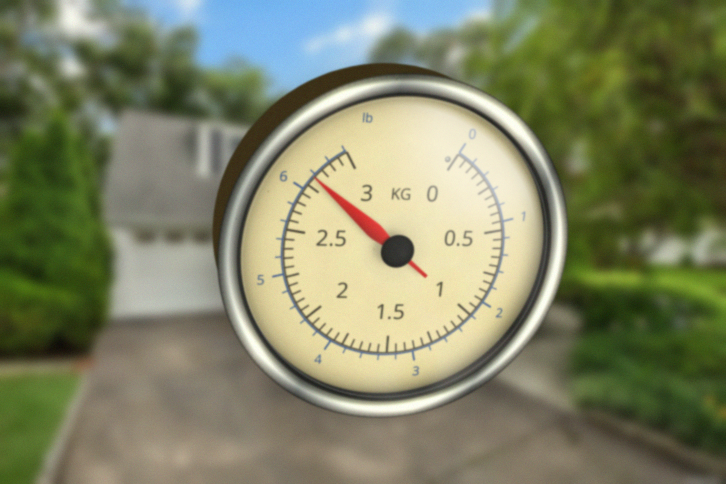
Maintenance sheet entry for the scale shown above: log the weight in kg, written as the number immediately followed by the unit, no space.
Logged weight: 2.8kg
